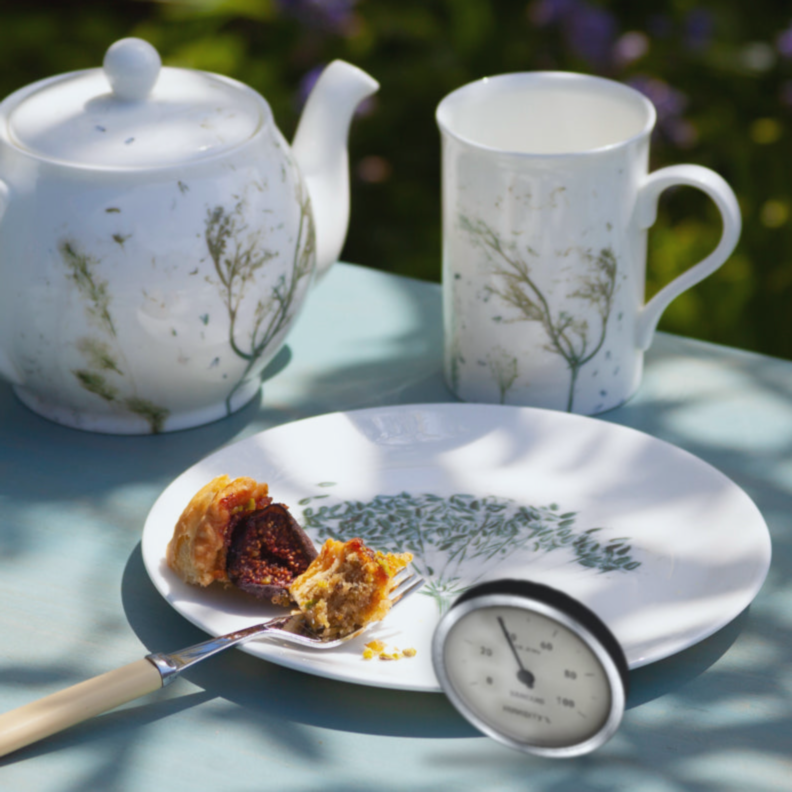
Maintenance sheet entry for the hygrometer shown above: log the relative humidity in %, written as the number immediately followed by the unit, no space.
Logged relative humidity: 40%
